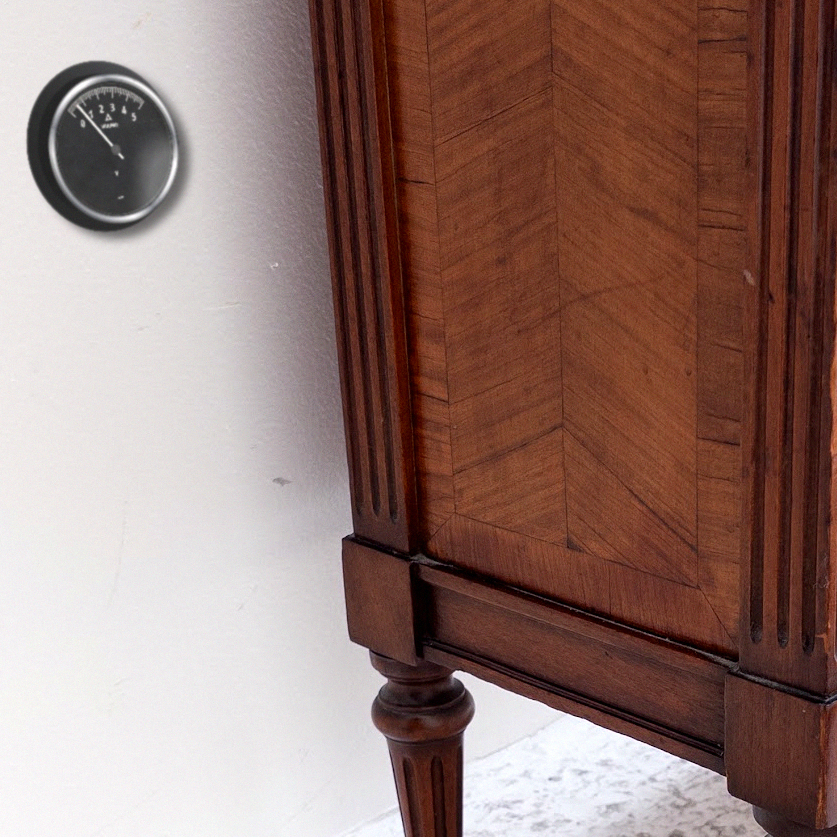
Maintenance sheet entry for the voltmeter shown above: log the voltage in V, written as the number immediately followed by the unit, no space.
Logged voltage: 0.5V
